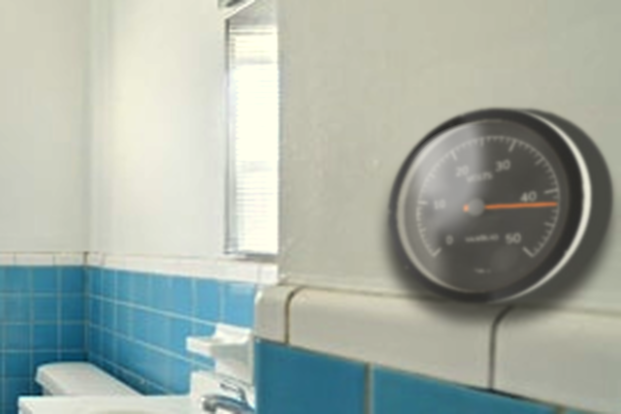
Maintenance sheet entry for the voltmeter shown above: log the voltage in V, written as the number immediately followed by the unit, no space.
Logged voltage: 42V
